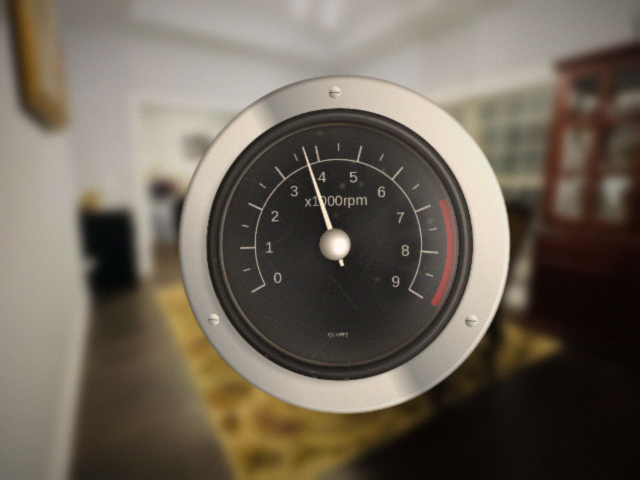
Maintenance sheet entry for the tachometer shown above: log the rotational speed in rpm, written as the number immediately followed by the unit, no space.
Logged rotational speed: 3750rpm
